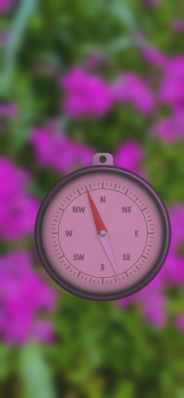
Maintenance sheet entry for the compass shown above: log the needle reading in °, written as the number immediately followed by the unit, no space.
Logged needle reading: 340°
